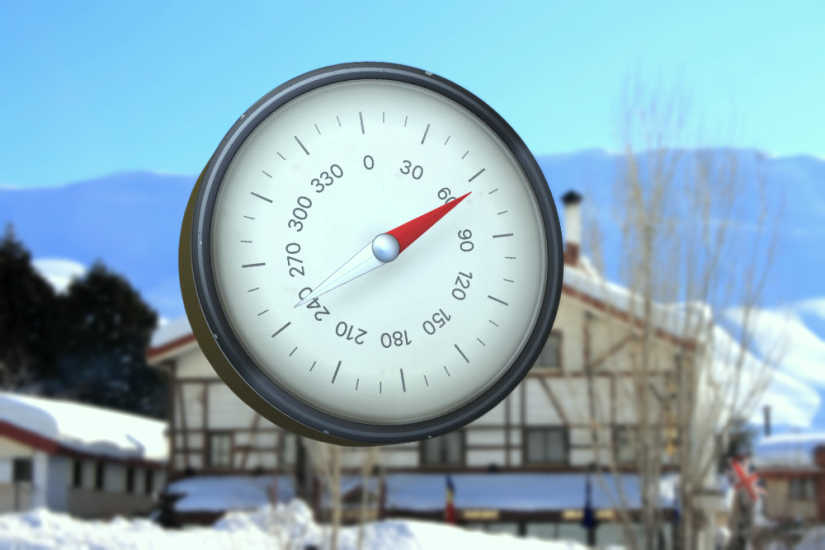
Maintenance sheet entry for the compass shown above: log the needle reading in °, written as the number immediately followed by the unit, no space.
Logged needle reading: 65°
